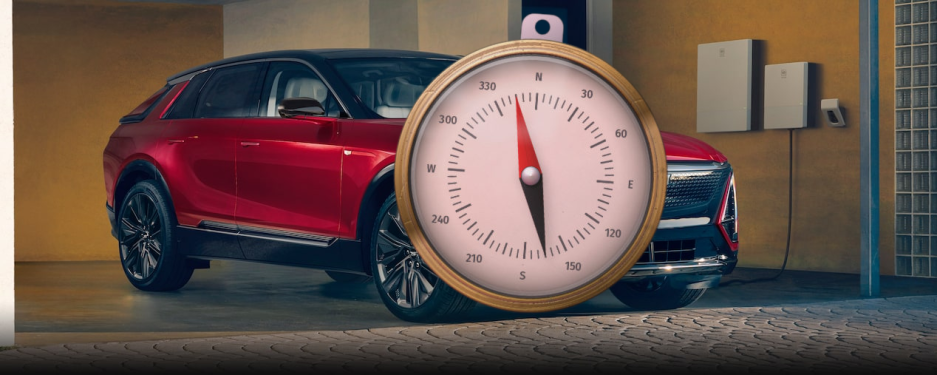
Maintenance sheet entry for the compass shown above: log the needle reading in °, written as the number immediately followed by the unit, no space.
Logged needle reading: 345°
